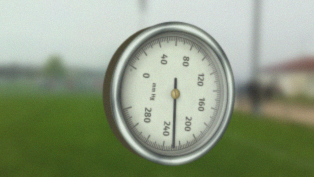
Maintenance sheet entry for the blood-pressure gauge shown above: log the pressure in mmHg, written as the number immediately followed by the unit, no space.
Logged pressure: 230mmHg
